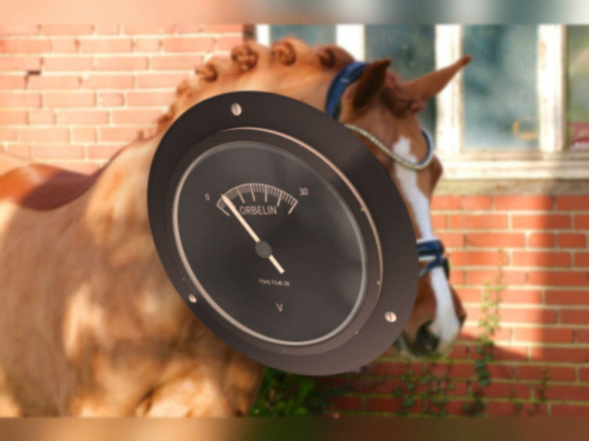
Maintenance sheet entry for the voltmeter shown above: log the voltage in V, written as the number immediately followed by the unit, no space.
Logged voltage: 5V
